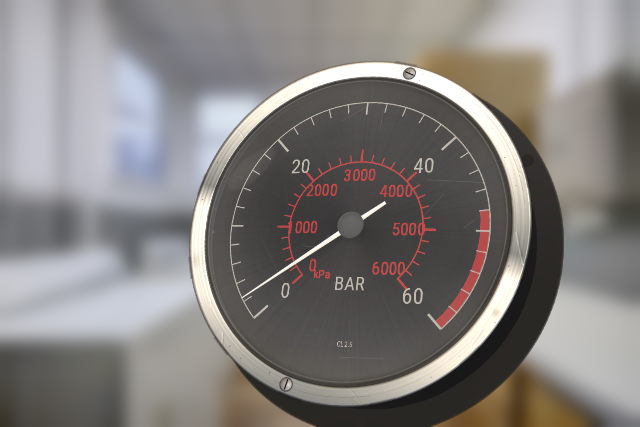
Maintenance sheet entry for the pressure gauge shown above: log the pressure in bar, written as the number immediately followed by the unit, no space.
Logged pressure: 2bar
